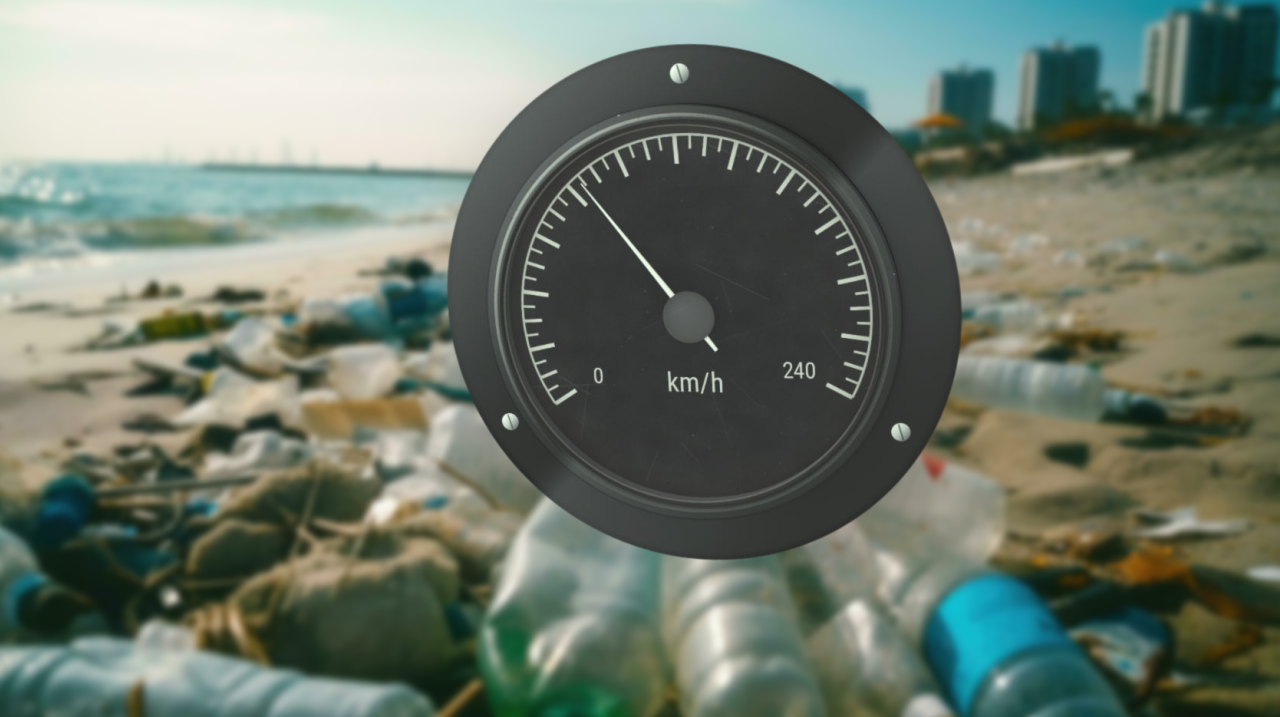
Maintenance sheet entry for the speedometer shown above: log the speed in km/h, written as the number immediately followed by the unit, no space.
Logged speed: 85km/h
